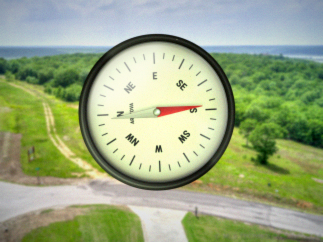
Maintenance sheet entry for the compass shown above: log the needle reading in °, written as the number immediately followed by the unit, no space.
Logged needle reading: 175°
